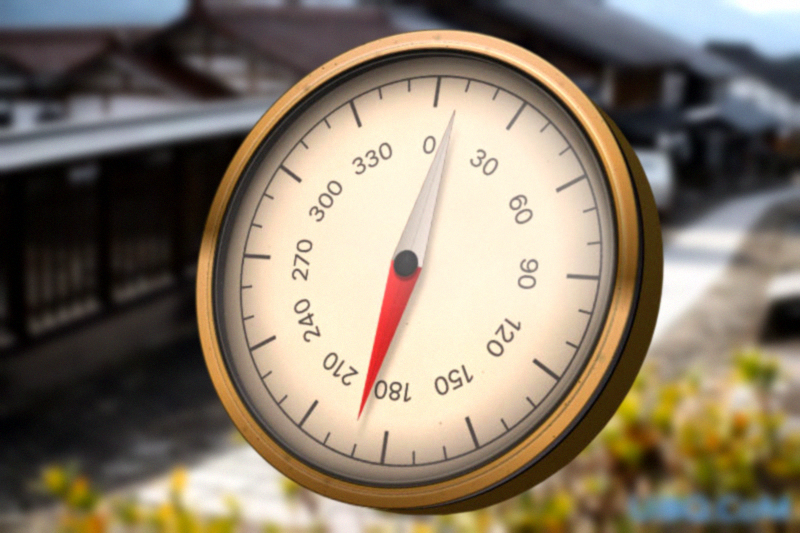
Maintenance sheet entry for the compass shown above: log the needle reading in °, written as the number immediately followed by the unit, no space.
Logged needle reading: 190°
